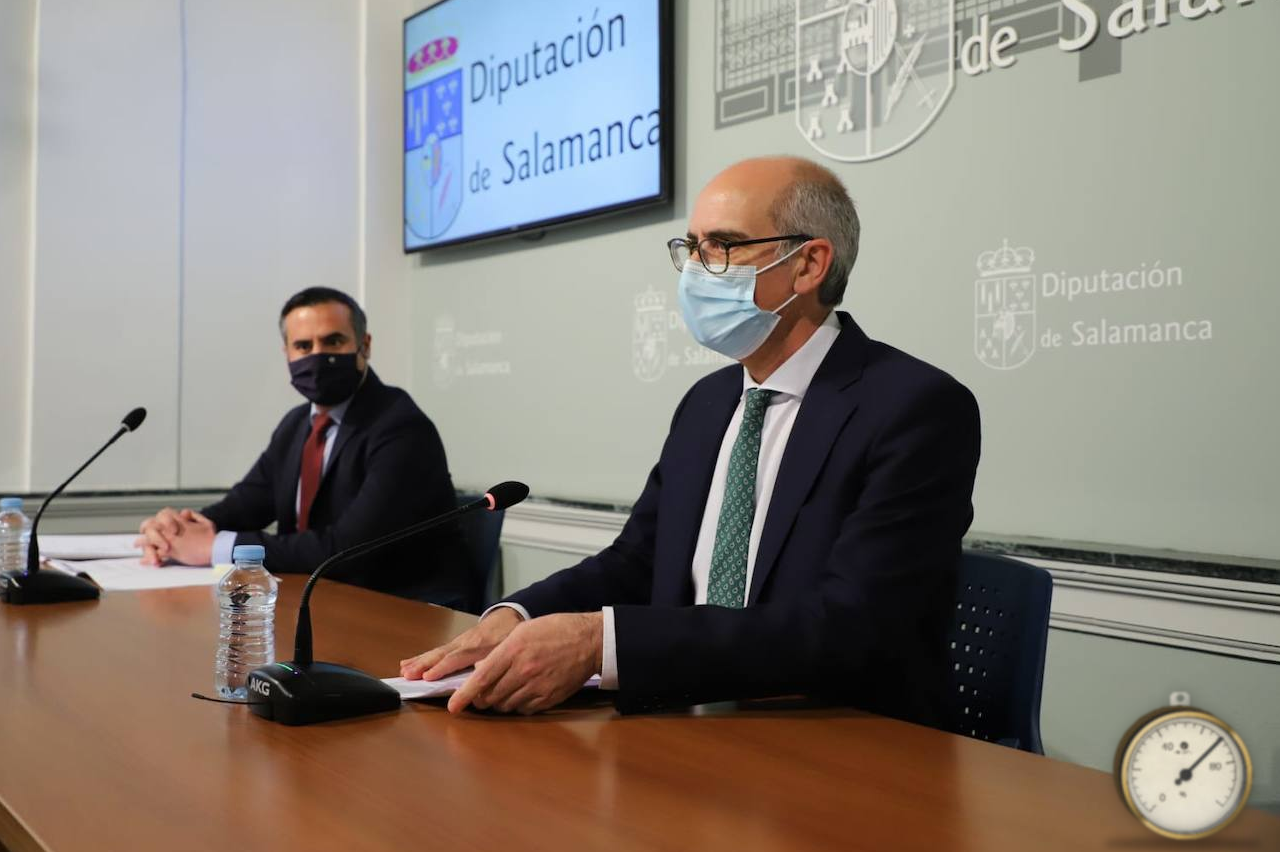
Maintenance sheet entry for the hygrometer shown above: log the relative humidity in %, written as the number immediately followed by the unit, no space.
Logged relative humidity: 68%
